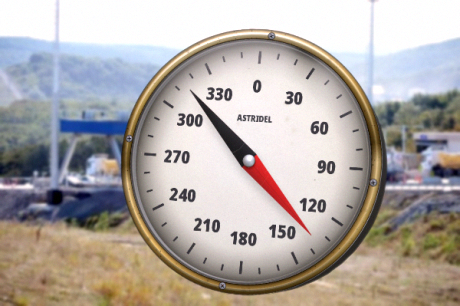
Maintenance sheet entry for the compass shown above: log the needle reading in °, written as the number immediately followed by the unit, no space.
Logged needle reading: 135°
